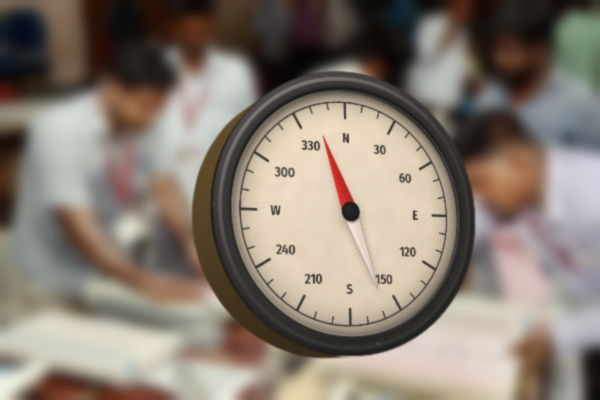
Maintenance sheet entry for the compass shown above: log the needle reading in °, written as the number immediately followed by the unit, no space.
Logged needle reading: 340°
